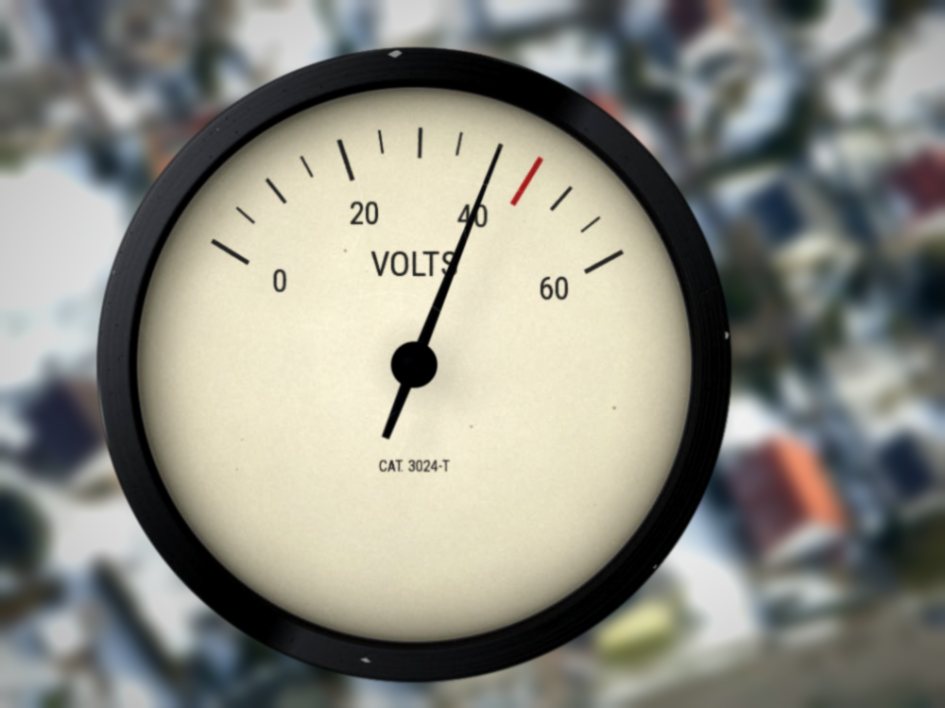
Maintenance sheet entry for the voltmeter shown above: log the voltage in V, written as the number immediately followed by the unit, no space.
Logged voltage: 40V
